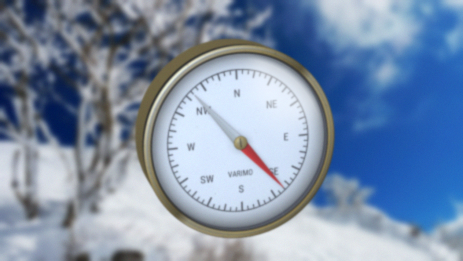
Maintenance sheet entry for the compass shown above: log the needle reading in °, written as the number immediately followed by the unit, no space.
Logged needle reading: 140°
